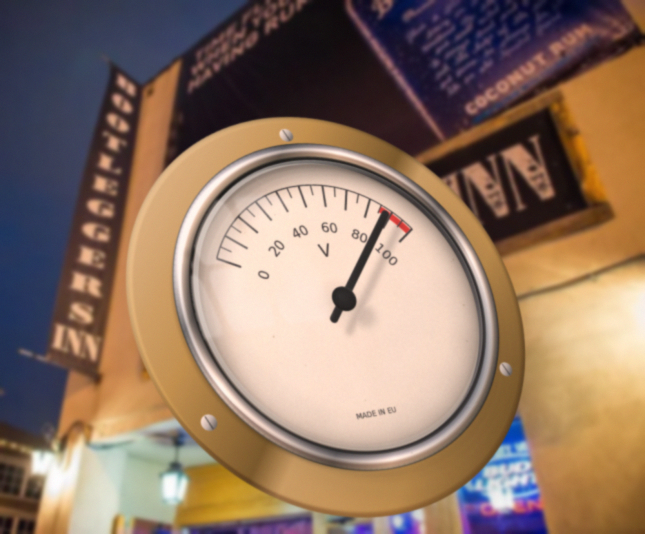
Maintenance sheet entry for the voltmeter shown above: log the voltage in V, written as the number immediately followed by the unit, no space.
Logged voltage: 87.5V
